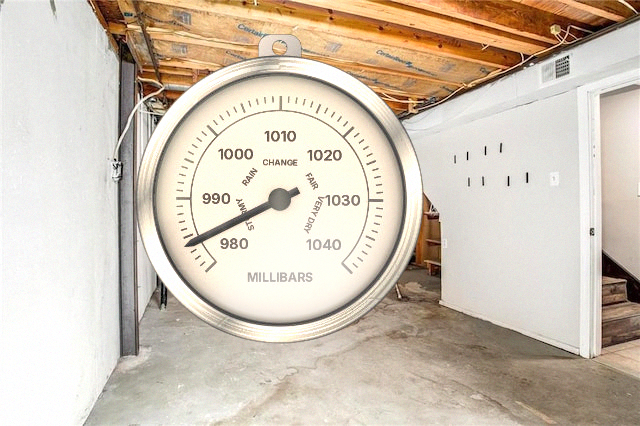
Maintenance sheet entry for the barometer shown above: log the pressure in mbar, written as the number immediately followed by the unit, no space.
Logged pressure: 984mbar
